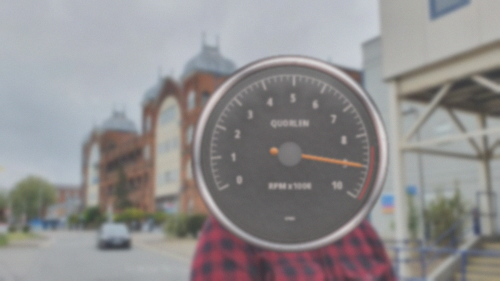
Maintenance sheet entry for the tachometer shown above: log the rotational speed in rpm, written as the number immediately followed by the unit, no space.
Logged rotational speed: 9000rpm
